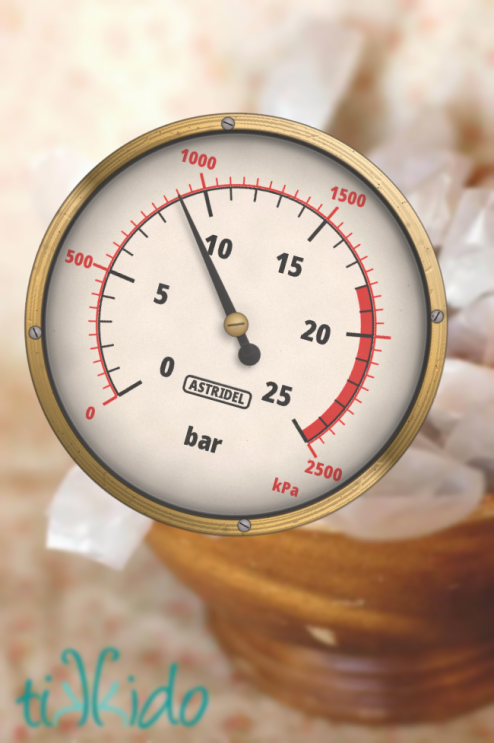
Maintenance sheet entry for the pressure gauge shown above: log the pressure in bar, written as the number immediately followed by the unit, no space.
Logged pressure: 9bar
